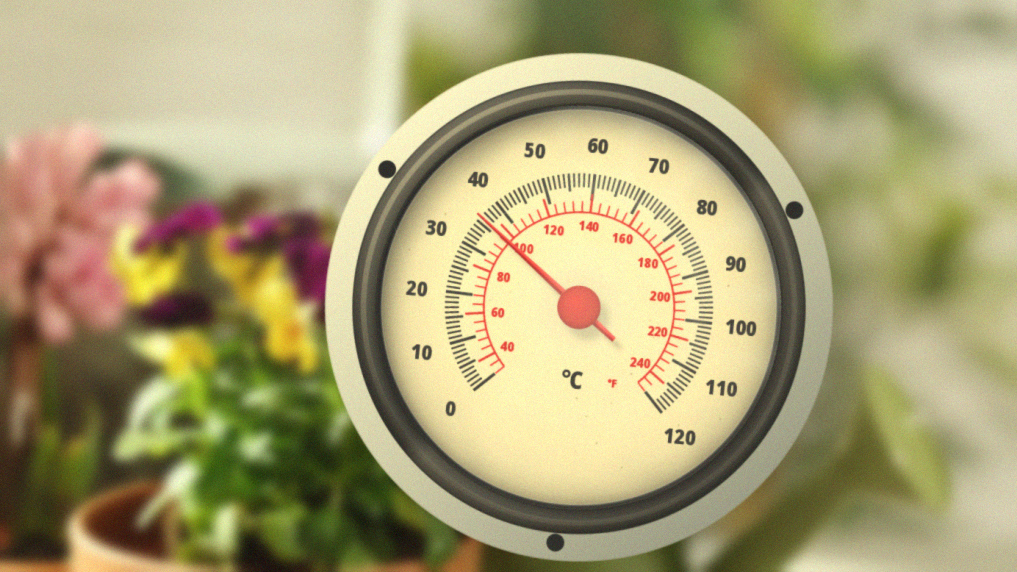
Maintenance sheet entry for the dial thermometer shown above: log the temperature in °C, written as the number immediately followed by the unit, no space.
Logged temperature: 36°C
